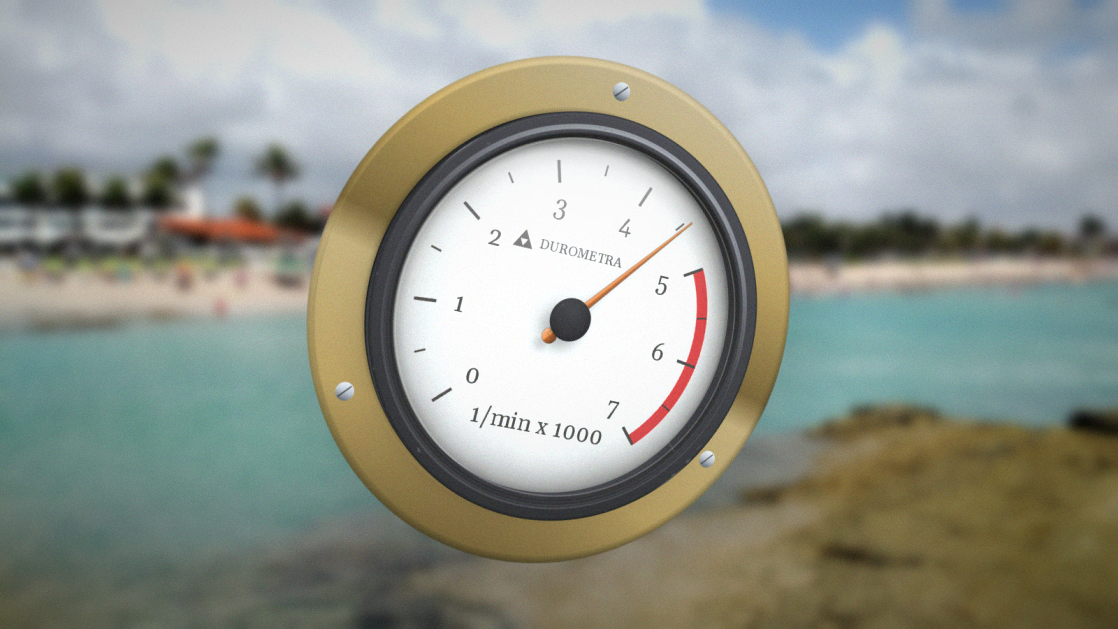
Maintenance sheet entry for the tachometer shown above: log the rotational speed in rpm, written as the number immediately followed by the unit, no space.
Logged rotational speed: 4500rpm
